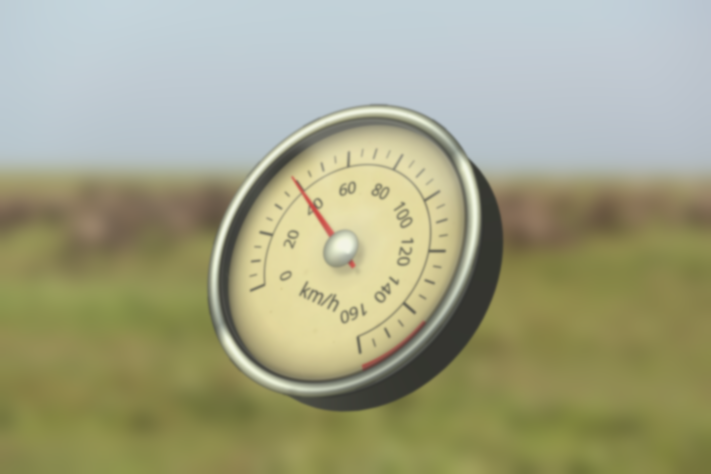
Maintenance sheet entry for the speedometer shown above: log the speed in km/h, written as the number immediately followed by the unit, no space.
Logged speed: 40km/h
